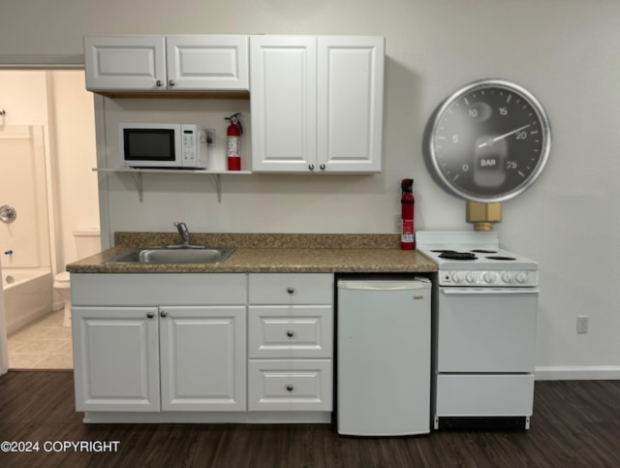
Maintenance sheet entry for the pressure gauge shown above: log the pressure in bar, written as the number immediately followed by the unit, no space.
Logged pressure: 19bar
